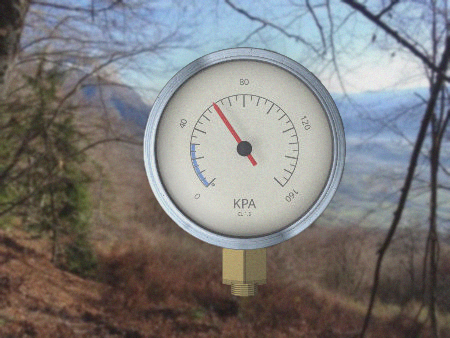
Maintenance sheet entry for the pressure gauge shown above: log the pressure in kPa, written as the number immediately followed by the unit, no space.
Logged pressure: 60kPa
